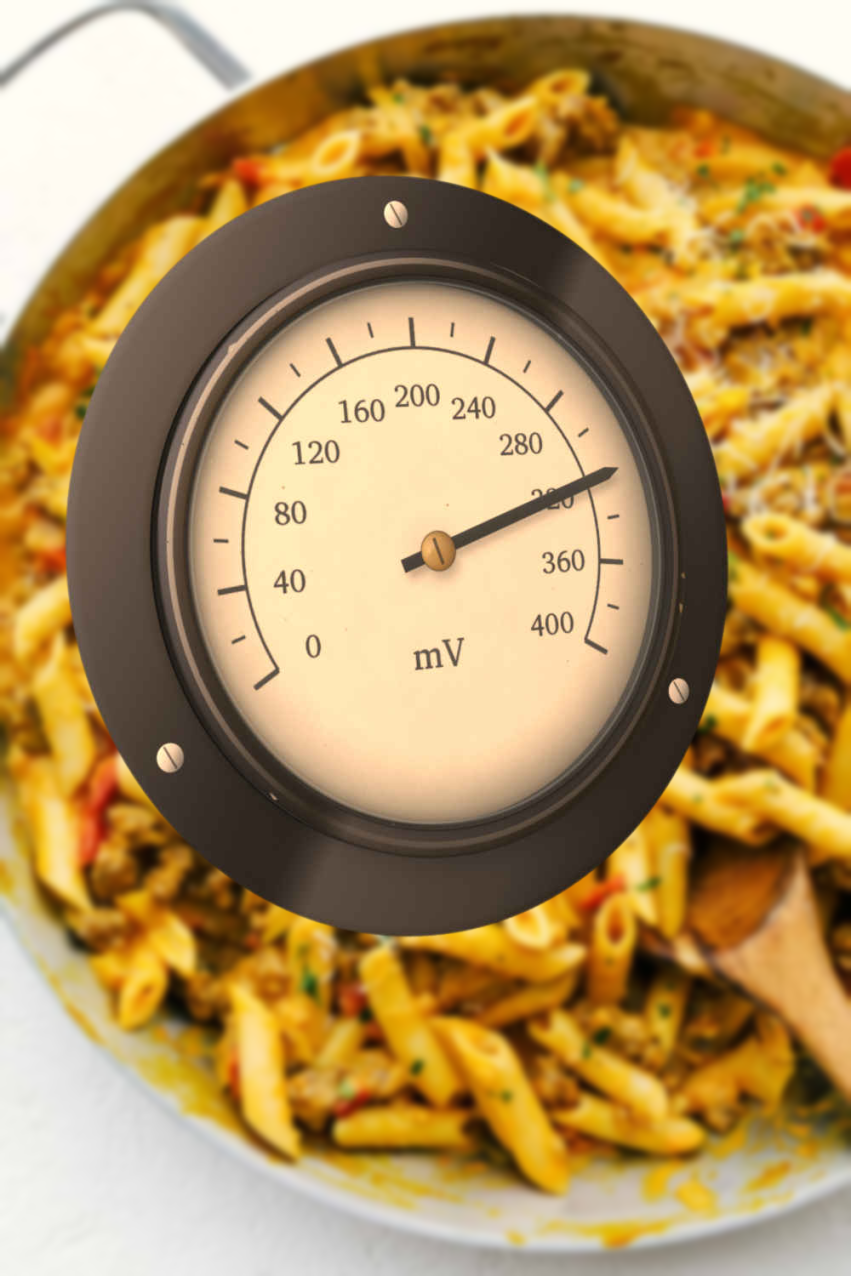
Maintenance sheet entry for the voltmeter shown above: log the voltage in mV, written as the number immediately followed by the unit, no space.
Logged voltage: 320mV
